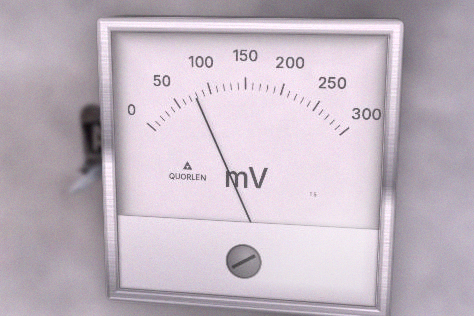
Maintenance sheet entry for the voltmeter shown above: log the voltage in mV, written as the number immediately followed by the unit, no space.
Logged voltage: 80mV
